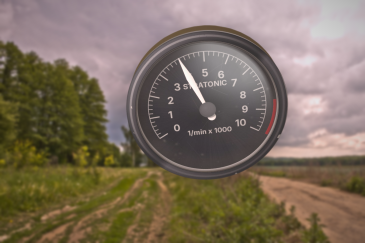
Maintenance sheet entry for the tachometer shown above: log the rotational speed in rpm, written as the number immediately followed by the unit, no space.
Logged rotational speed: 4000rpm
